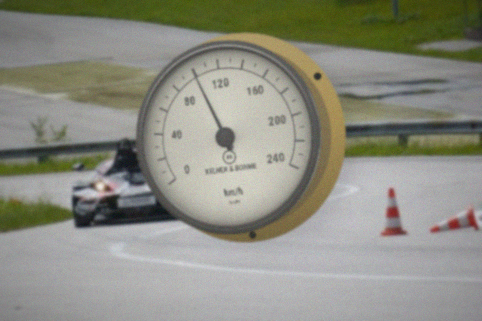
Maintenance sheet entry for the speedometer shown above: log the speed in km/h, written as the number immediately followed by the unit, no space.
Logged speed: 100km/h
